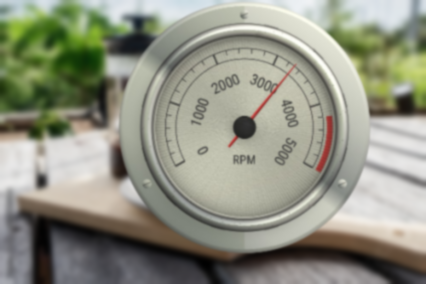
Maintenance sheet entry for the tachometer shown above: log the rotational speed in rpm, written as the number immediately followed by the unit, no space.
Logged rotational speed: 3300rpm
